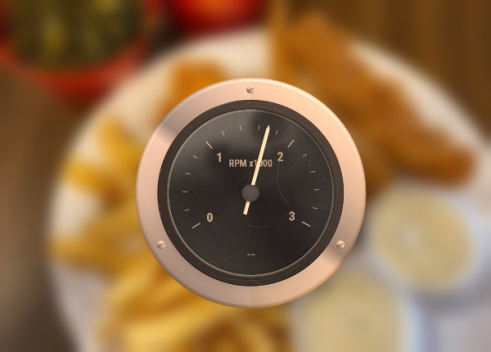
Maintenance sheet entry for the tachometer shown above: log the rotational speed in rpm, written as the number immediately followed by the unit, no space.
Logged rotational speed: 1700rpm
